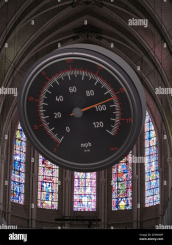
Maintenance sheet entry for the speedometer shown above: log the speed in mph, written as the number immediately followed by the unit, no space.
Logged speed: 95mph
